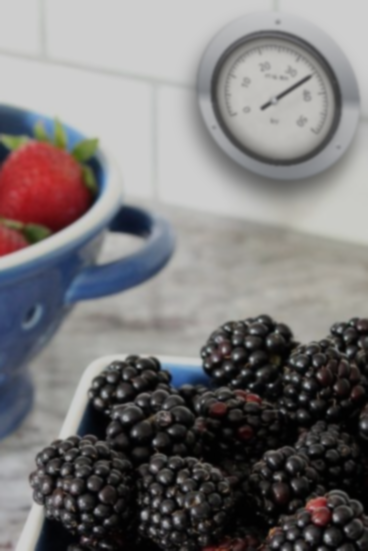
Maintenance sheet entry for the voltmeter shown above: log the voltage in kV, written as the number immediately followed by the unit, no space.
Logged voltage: 35kV
